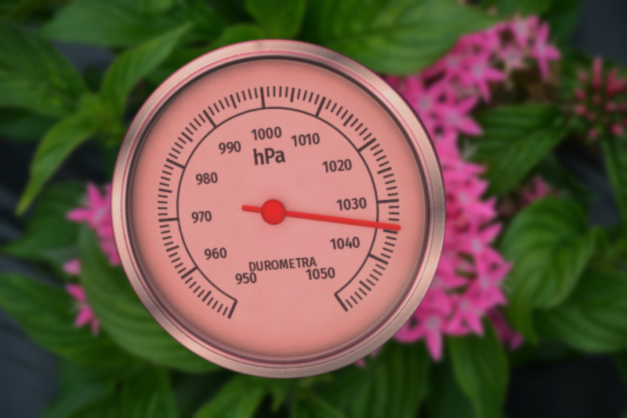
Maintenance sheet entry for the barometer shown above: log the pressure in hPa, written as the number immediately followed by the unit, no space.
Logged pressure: 1034hPa
